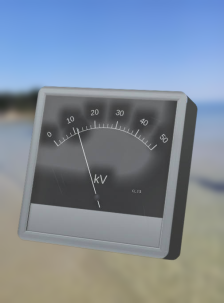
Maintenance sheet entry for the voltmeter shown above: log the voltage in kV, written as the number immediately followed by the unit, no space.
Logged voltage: 12kV
